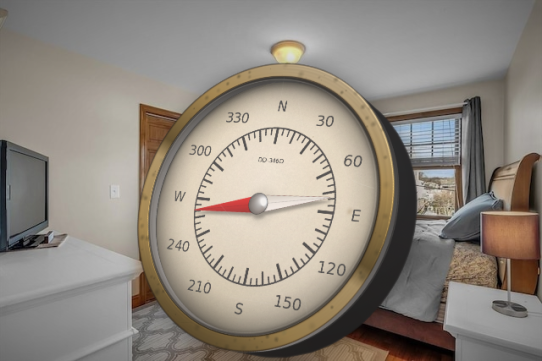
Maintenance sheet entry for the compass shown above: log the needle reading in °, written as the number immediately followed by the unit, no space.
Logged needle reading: 260°
